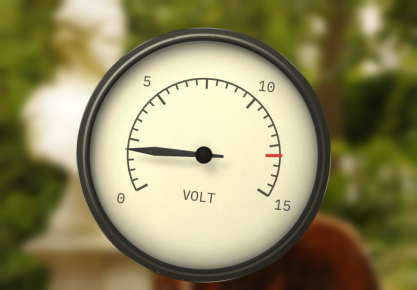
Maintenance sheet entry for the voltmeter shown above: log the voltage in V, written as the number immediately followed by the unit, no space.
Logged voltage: 2V
